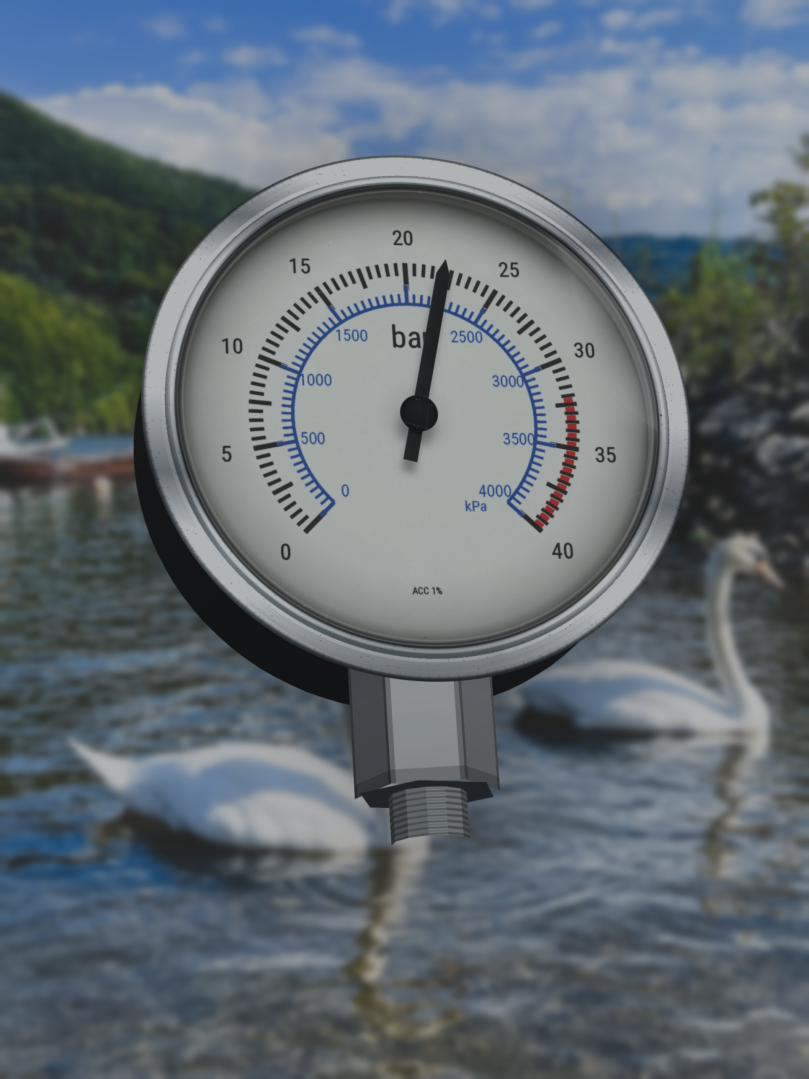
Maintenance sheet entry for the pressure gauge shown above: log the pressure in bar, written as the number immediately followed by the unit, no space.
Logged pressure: 22bar
